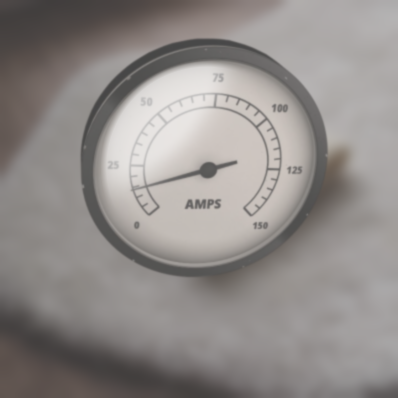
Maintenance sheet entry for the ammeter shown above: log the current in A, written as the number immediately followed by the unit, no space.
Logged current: 15A
